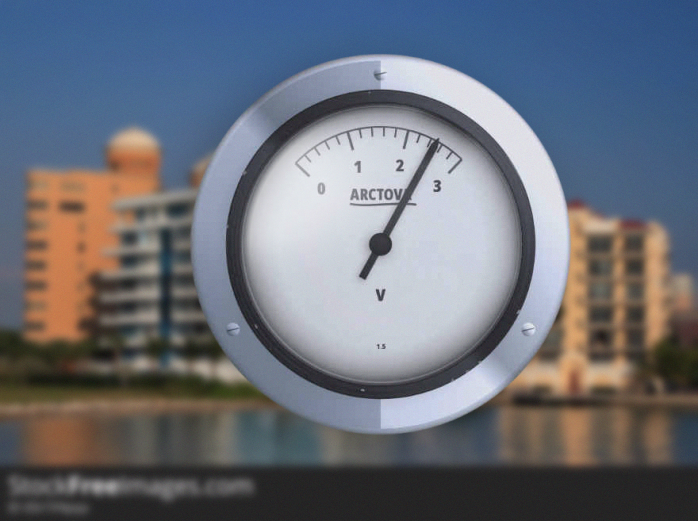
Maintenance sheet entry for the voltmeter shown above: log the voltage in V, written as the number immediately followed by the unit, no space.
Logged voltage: 2.5V
